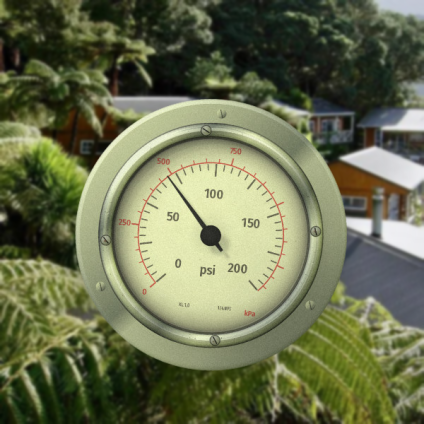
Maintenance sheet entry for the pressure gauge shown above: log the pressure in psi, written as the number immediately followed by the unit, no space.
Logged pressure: 70psi
